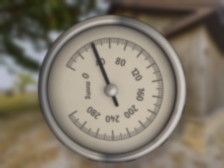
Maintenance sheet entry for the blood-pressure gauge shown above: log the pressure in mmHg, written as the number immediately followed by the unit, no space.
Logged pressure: 40mmHg
